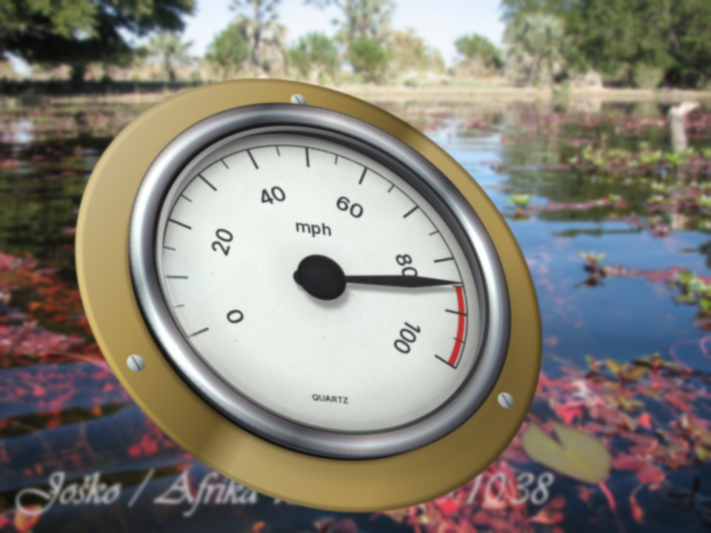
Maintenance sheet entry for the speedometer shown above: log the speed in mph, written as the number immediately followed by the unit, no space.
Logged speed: 85mph
